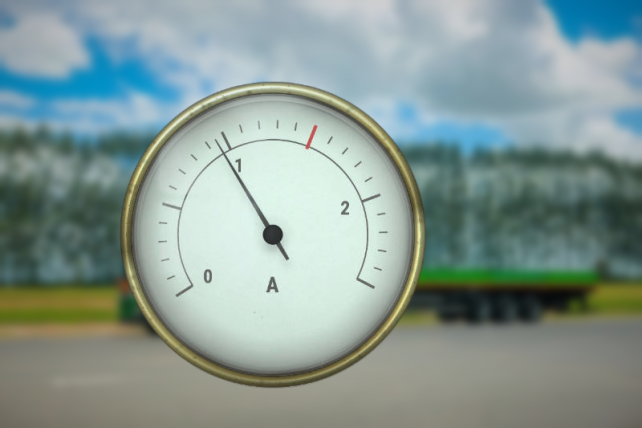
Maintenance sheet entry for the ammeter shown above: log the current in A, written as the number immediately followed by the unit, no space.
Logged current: 0.95A
